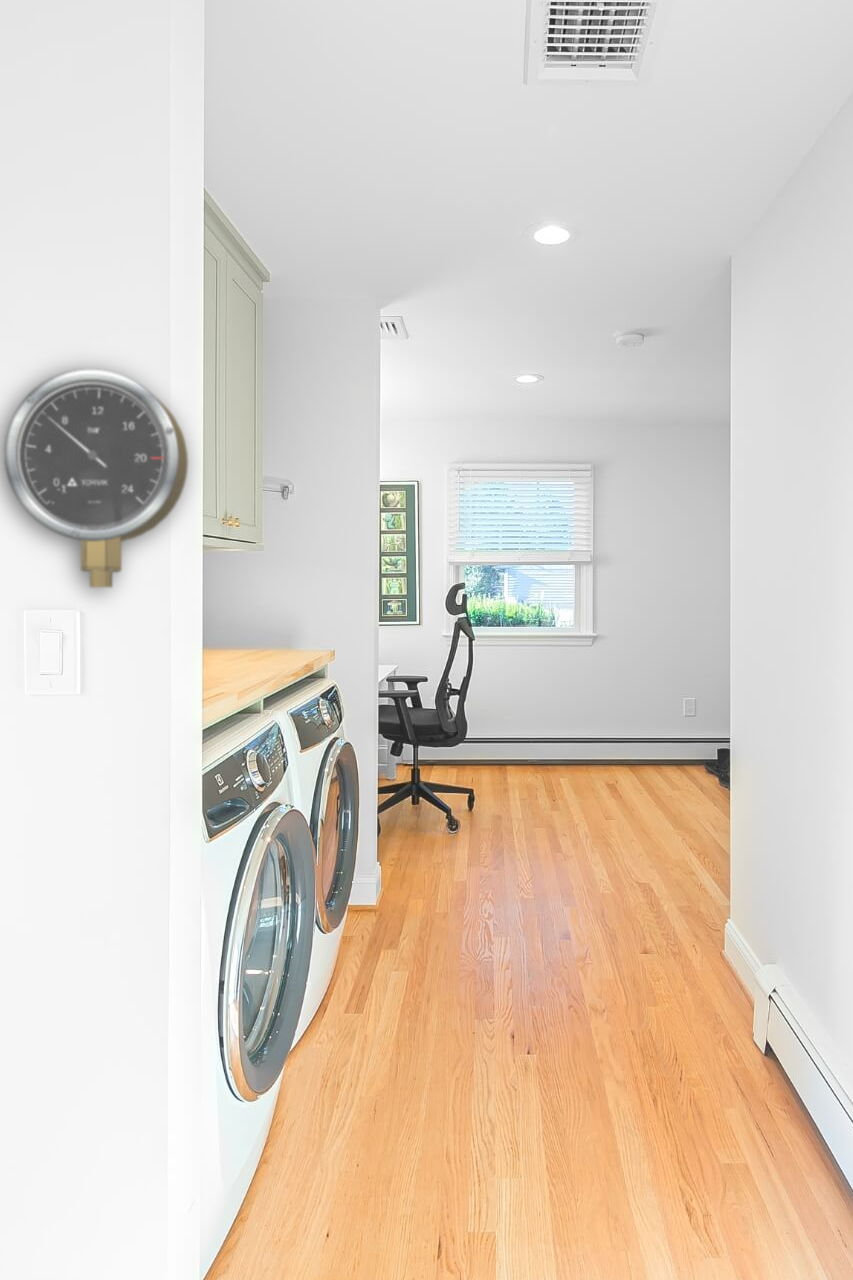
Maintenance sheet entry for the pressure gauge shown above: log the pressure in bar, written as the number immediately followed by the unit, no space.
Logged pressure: 7bar
